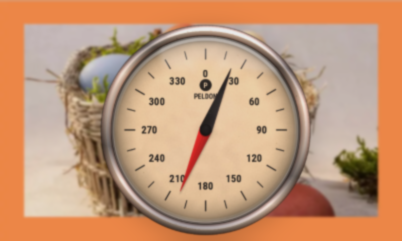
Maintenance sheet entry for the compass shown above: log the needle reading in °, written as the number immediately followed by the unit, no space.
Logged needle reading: 202.5°
